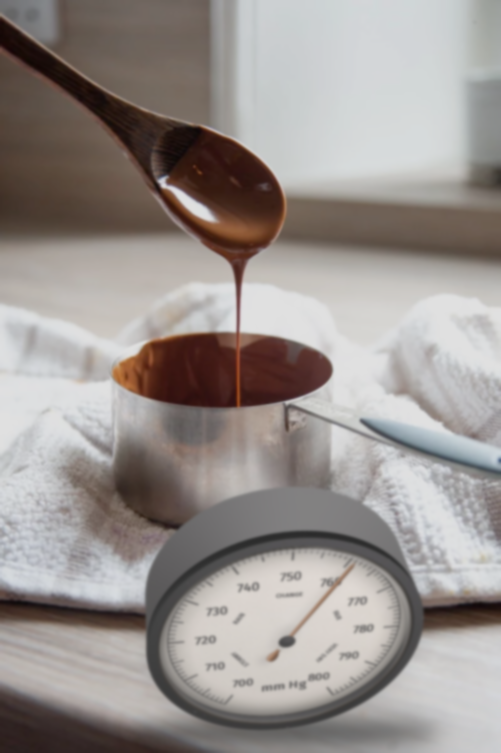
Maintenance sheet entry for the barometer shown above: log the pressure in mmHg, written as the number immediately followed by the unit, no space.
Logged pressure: 760mmHg
